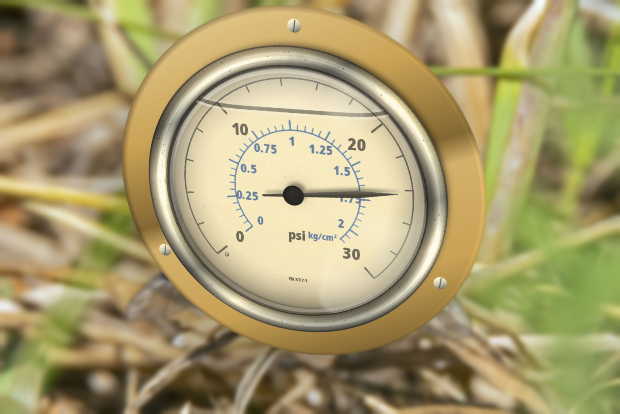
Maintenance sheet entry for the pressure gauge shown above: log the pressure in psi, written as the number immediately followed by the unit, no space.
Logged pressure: 24psi
